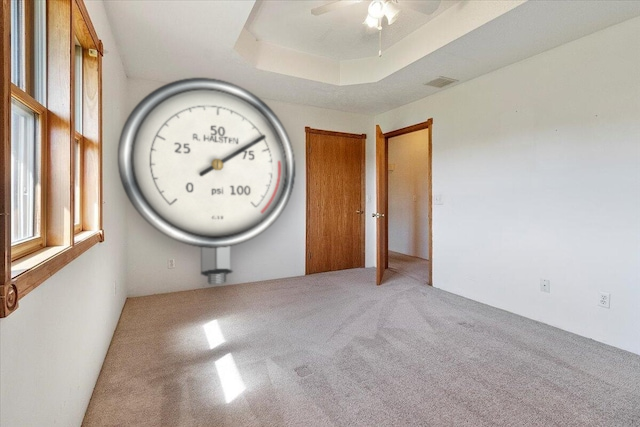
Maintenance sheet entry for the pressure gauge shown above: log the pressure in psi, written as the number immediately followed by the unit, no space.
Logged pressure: 70psi
